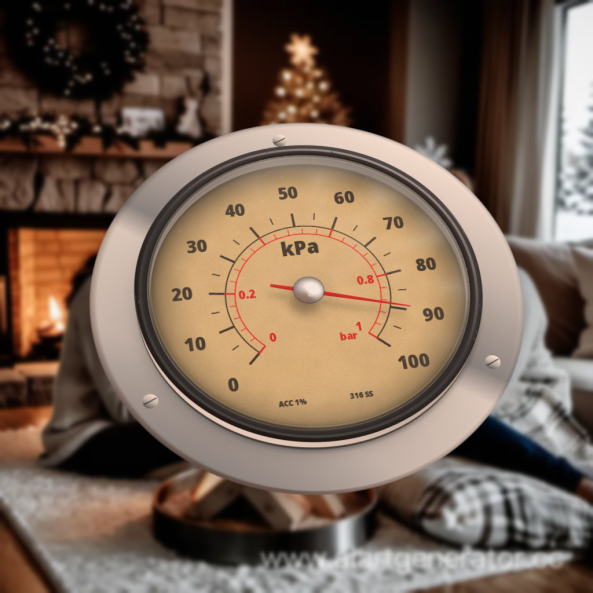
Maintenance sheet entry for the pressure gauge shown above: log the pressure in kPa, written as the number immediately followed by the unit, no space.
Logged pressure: 90kPa
